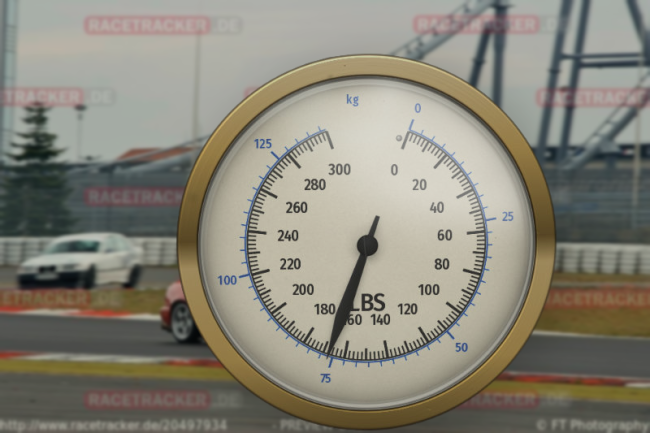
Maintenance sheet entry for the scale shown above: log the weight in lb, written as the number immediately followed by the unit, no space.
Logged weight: 168lb
